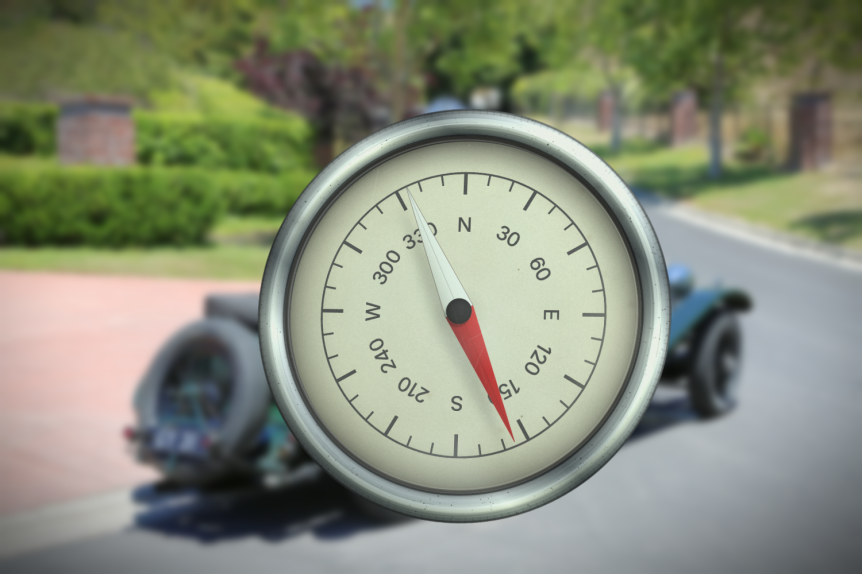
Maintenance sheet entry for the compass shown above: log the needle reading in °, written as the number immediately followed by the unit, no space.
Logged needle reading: 155°
